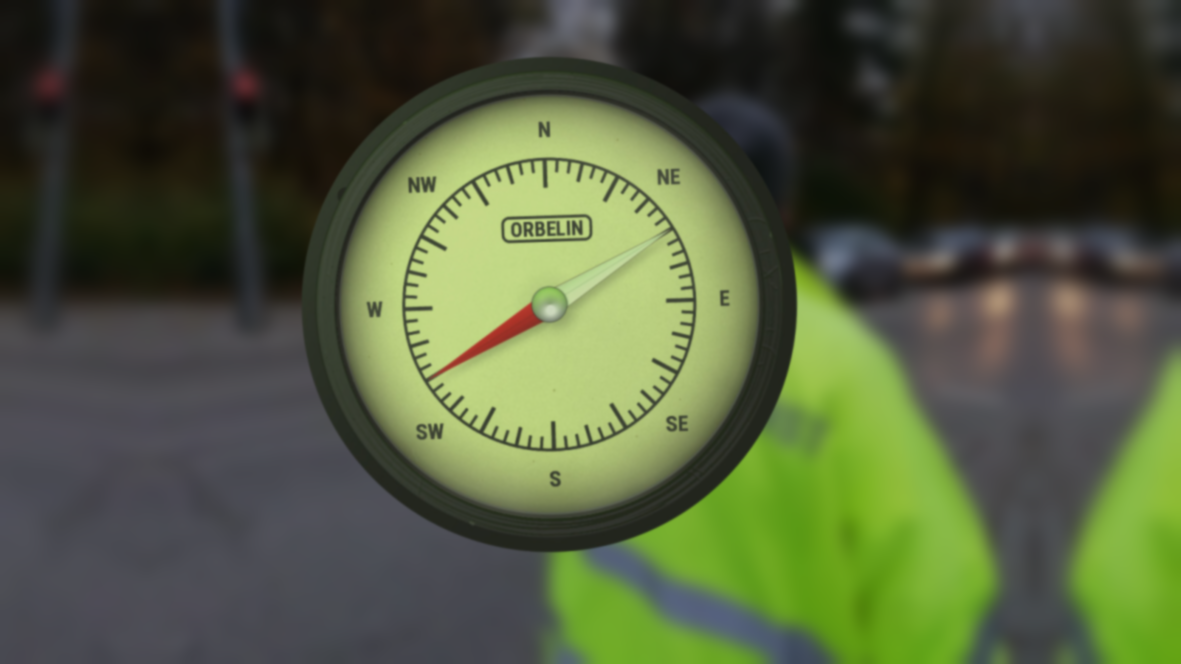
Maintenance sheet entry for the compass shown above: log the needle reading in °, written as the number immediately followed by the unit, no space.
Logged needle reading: 240°
